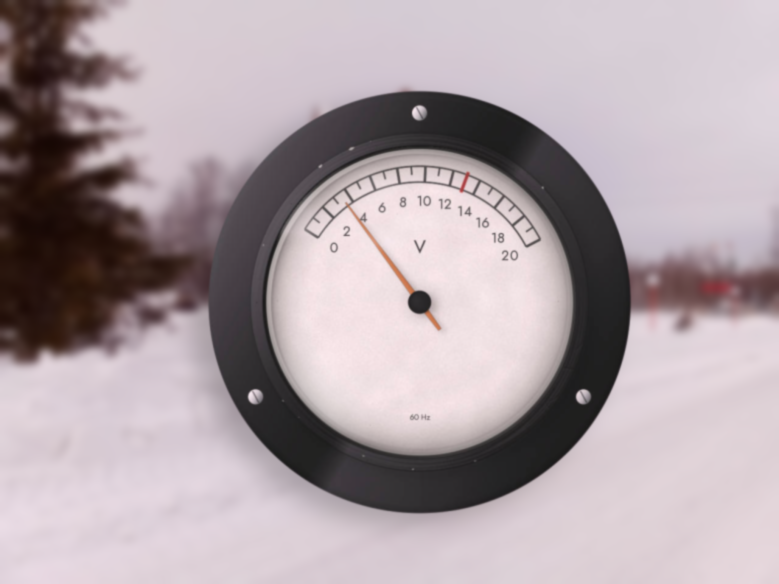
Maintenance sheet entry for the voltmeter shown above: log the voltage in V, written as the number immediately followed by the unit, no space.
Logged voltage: 3.5V
